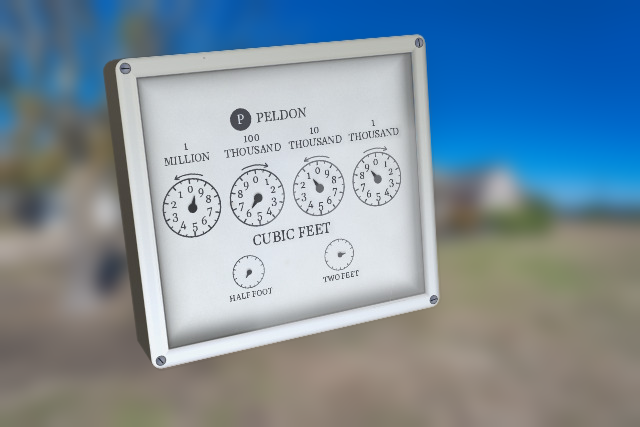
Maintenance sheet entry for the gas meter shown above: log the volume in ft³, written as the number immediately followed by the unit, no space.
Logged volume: 960900ft³
